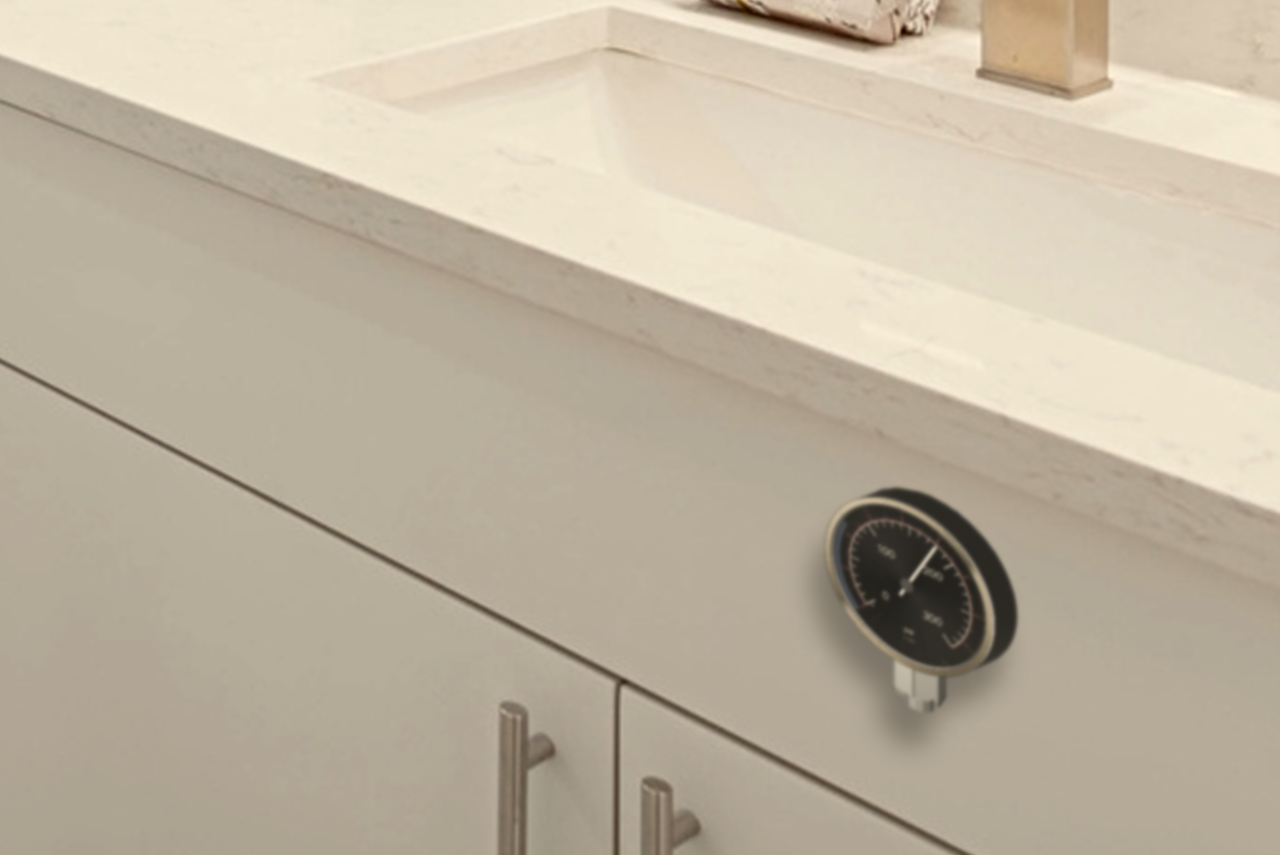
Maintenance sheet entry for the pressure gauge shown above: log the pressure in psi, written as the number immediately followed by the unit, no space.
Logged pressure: 180psi
